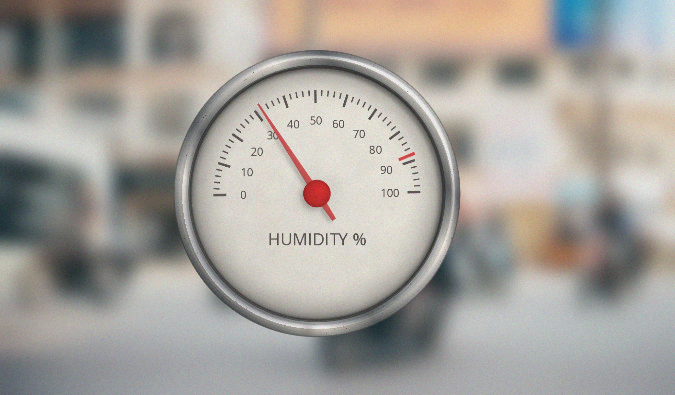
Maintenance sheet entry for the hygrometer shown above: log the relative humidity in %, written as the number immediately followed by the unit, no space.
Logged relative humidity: 32%
